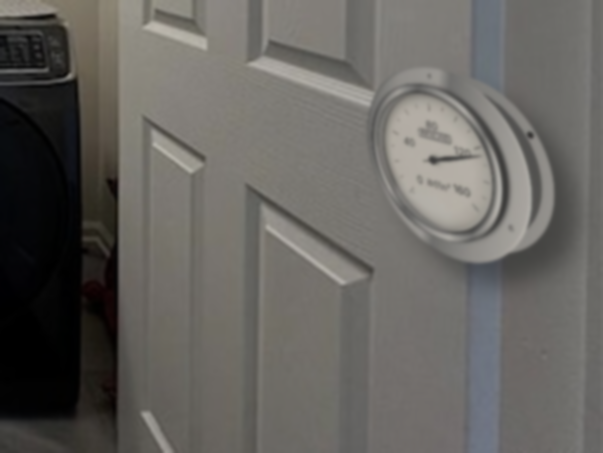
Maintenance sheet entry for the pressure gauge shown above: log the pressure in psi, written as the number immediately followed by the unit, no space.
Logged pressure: 125psi
